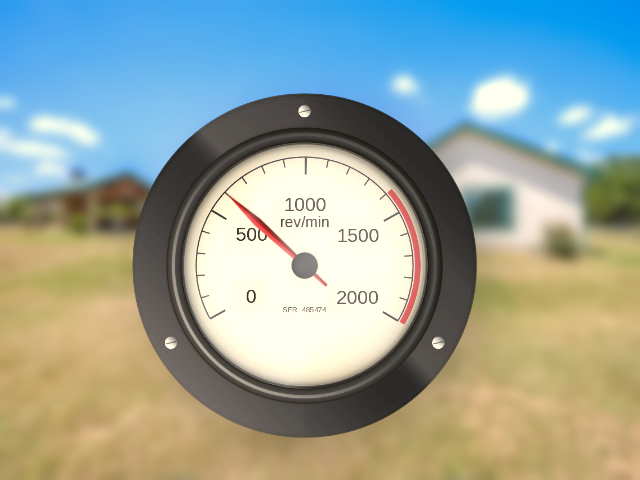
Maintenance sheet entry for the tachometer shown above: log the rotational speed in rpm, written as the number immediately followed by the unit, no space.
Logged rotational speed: 600rpm
